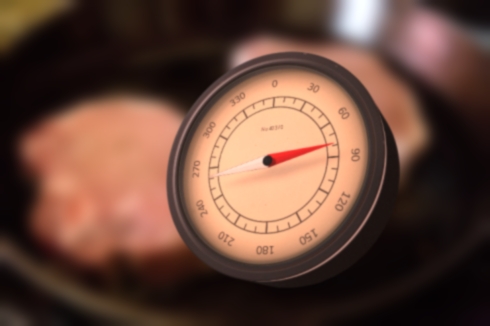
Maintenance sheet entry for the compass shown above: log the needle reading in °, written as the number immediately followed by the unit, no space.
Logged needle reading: 80°
